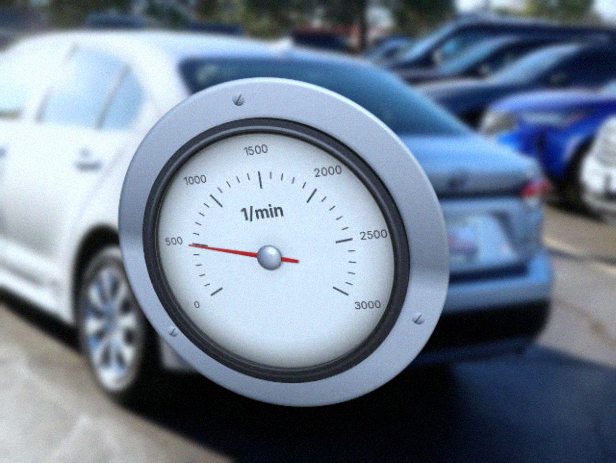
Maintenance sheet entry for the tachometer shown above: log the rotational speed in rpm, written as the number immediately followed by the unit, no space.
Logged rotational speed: 500rpm
